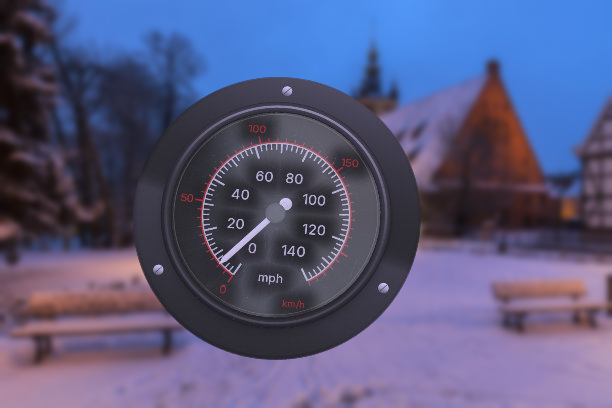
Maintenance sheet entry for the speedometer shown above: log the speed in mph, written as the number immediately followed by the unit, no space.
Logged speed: 6mph
